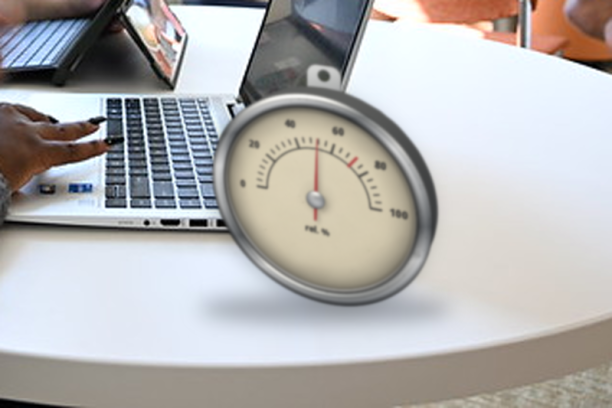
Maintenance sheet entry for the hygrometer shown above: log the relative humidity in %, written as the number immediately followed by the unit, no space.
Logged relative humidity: 52%
